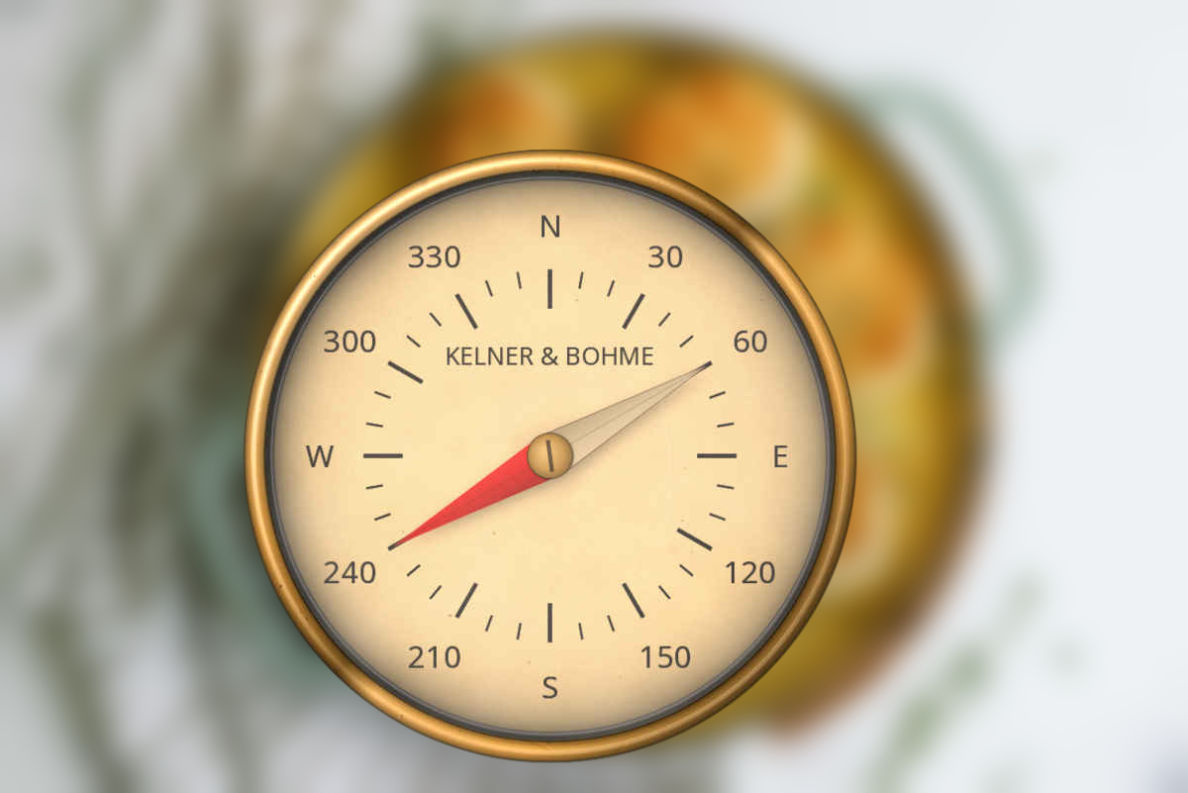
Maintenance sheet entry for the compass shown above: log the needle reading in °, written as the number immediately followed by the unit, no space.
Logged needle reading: 240°
